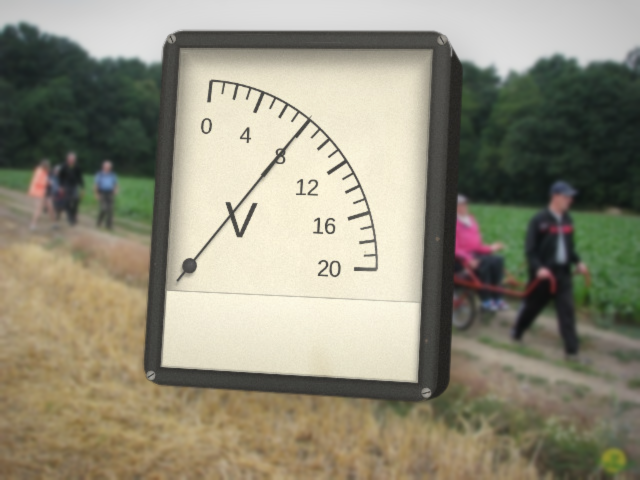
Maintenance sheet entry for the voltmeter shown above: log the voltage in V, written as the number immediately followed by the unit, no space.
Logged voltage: 8V
